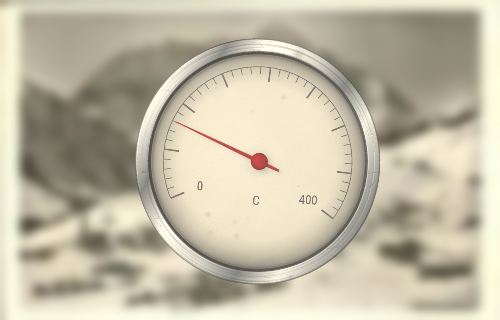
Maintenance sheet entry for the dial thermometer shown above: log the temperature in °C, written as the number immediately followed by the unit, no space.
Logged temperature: 80°C
